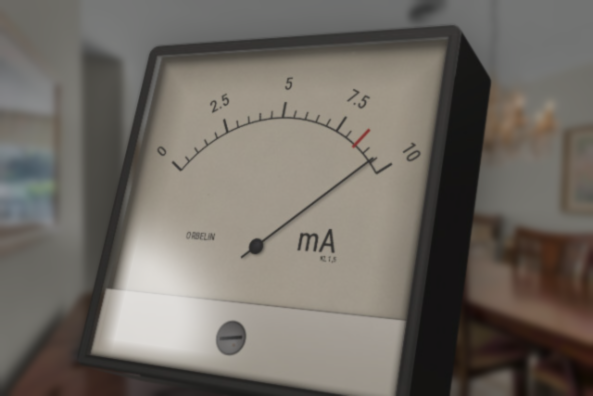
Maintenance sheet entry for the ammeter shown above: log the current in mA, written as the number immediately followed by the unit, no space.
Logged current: 9.5mA
